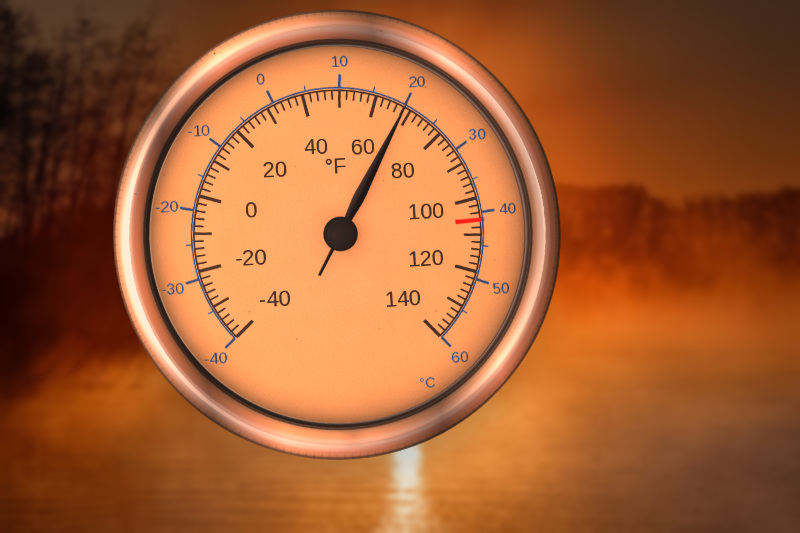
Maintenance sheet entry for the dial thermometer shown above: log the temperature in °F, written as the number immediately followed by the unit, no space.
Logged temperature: 68°F
